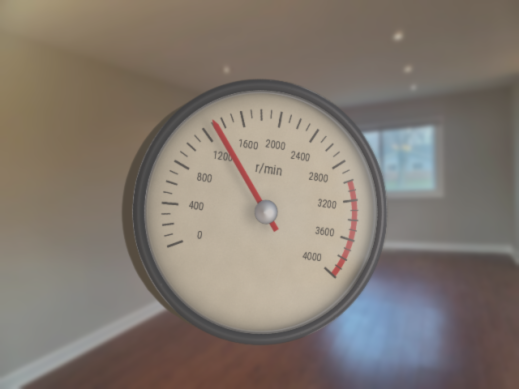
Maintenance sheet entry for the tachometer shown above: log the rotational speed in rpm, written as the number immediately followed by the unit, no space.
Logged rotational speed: 1300rpm
